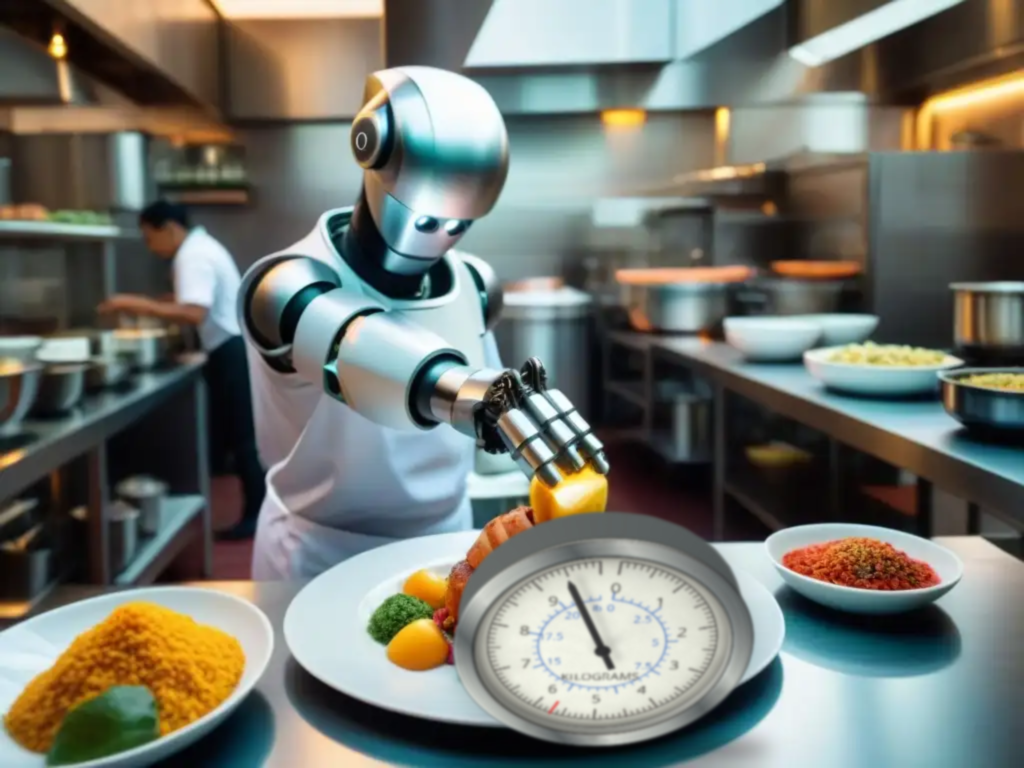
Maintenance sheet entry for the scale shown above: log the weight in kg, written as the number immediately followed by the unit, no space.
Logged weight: 9.5kg
